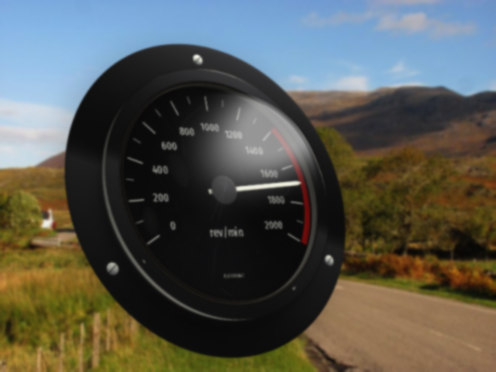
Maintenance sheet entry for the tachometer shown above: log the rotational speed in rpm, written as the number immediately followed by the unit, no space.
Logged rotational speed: 1700rpm
